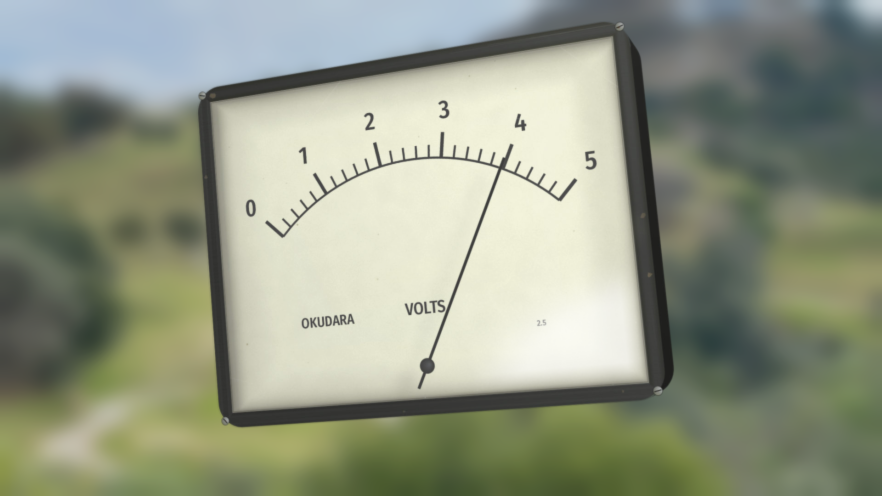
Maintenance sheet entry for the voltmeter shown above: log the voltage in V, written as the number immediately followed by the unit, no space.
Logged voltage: 4V
